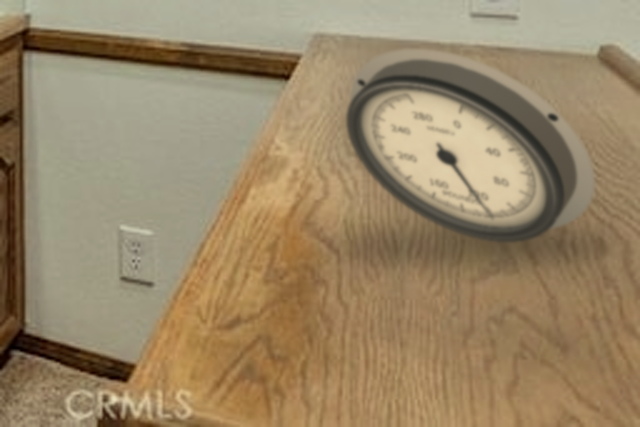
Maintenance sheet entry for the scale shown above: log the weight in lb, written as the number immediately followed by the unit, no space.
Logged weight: 120lb
